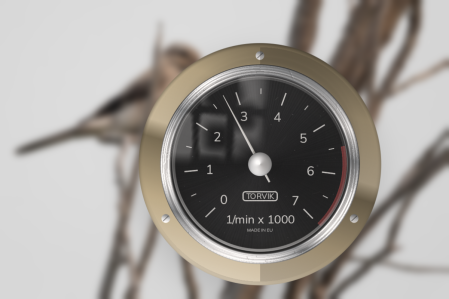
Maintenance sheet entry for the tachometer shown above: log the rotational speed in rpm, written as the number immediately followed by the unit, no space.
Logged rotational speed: 2750rpm
